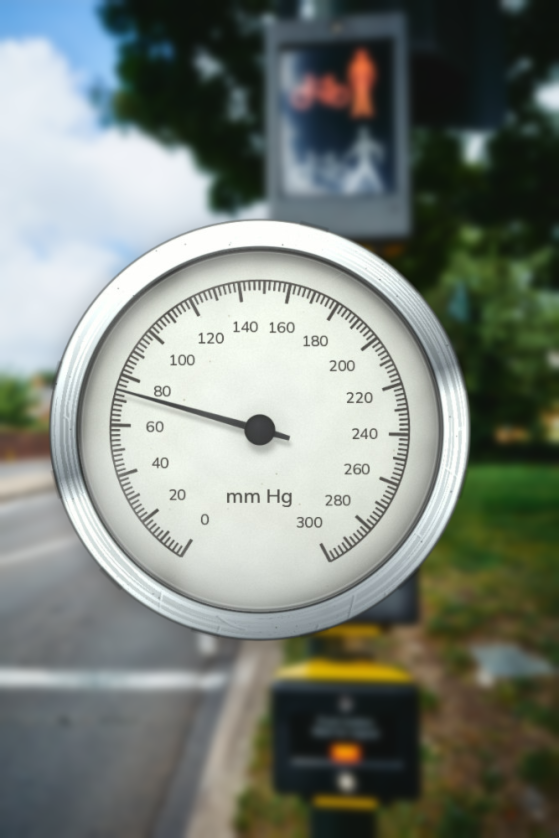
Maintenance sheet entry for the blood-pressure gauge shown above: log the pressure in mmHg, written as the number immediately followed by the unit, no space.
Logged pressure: 74mmHg
